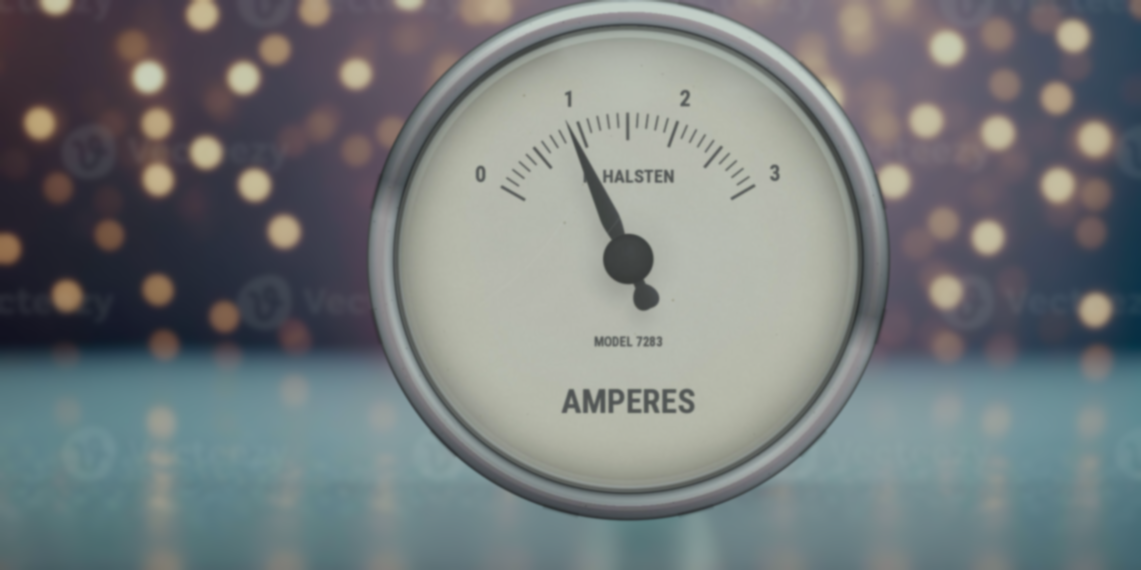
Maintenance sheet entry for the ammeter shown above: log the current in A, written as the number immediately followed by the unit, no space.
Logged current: 0.9A
